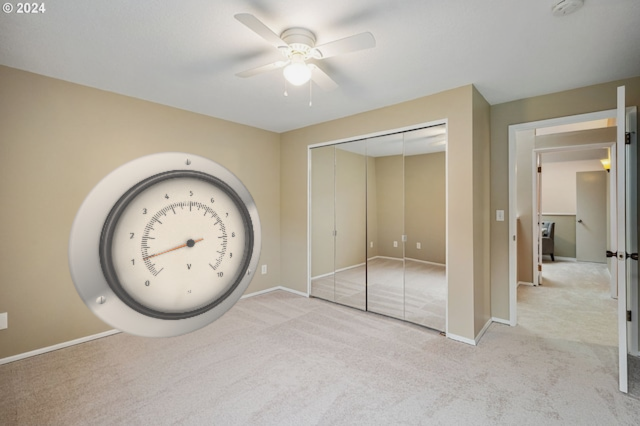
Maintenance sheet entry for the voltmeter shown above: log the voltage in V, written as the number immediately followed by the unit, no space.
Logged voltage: 1V
